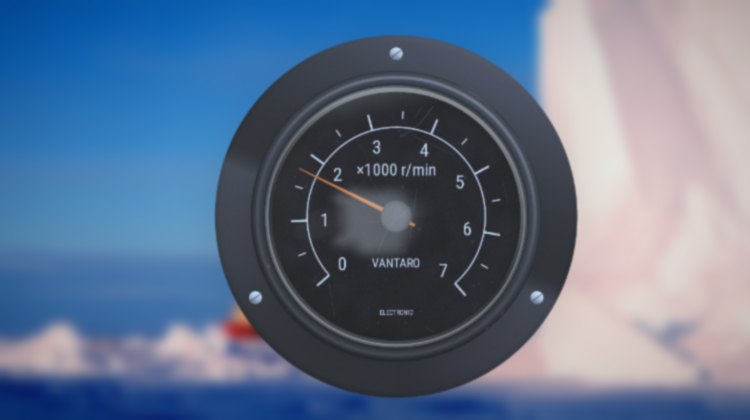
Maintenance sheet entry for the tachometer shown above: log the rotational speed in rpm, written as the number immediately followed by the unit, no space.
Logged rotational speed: 1750rpm
